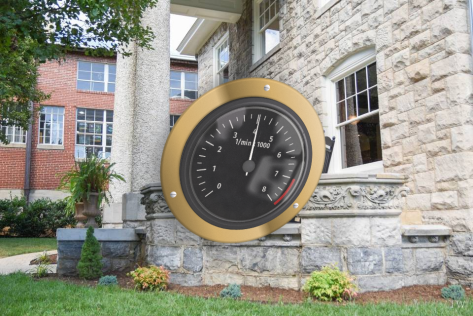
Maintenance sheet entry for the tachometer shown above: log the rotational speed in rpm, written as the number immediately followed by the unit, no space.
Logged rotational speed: 4000rpm
